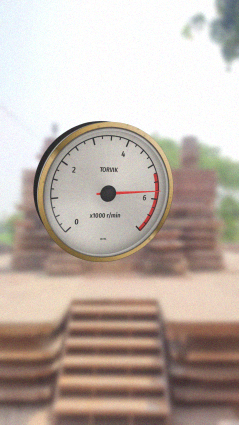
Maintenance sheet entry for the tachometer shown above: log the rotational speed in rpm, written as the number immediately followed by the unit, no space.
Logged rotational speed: 5750rpm
